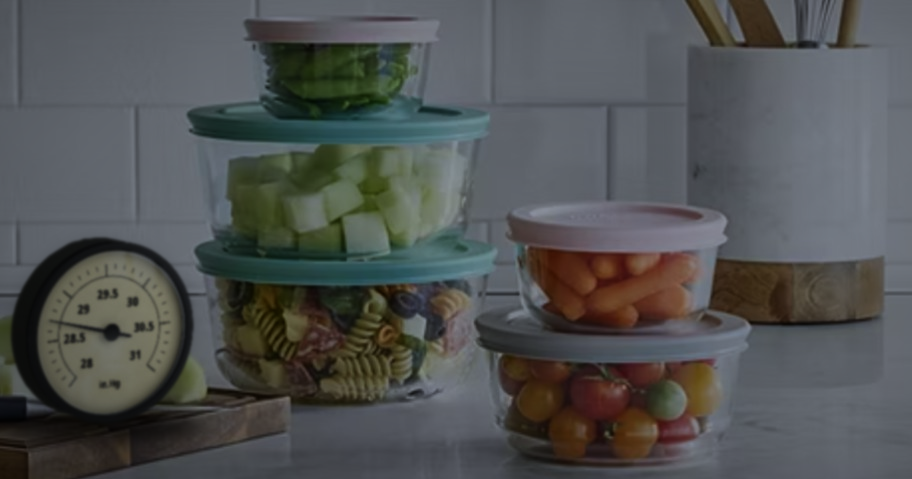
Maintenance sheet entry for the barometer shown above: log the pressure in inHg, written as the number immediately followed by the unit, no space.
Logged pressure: 28.7inHg
